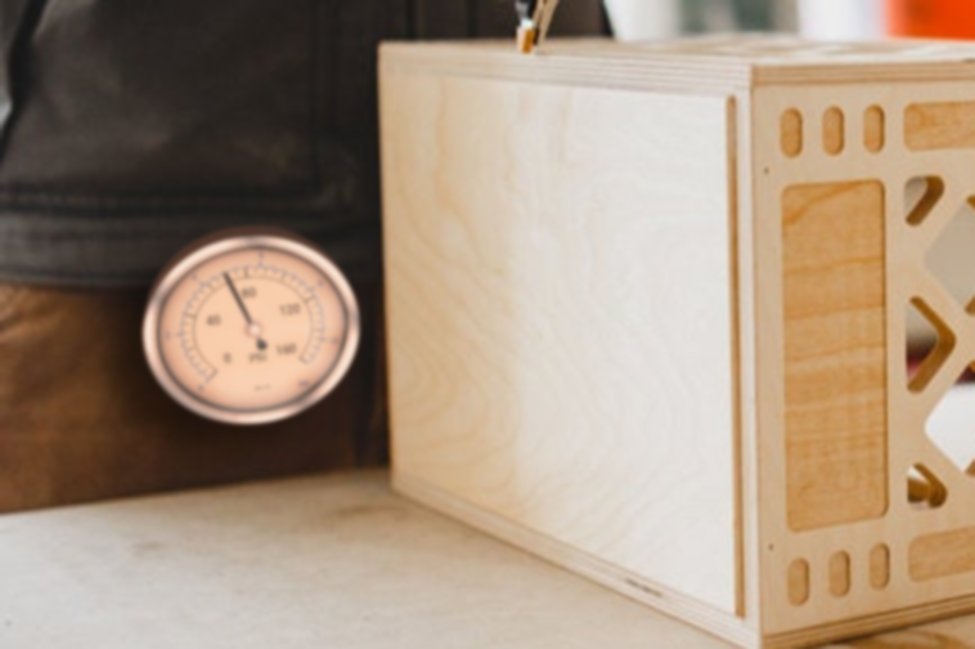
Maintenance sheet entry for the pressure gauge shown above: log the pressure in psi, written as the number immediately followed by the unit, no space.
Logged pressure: 70psi
